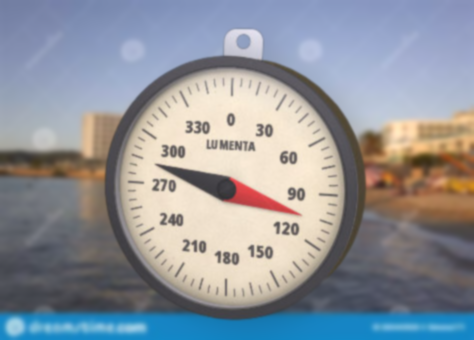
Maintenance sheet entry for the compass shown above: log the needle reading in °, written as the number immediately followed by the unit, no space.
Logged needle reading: 105°
